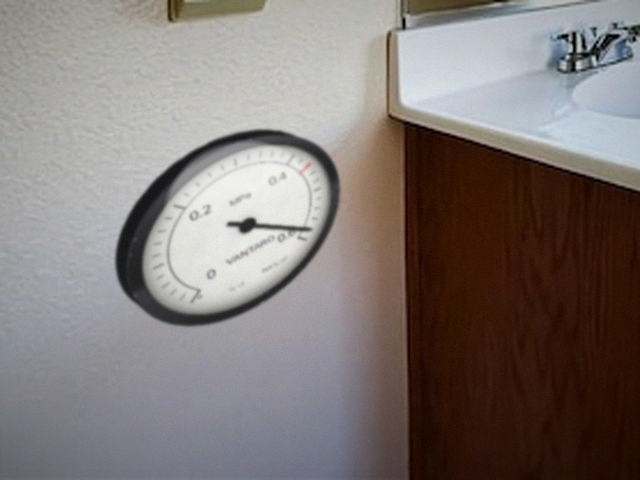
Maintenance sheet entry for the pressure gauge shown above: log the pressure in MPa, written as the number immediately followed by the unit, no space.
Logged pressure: 0.58MPa
